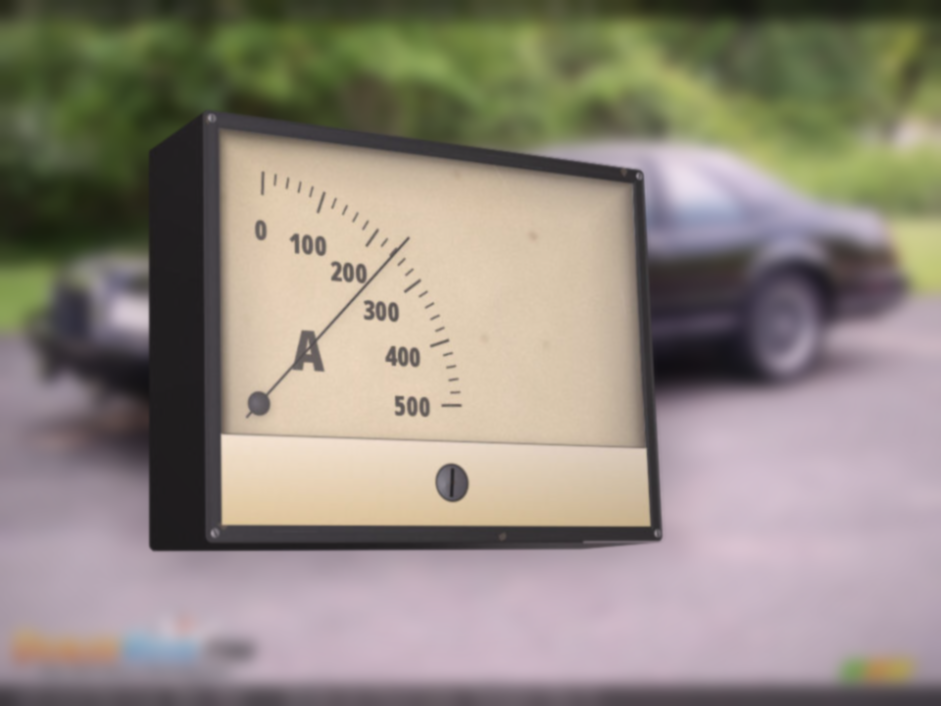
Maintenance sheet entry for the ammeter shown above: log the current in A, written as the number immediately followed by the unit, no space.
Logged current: 240A
